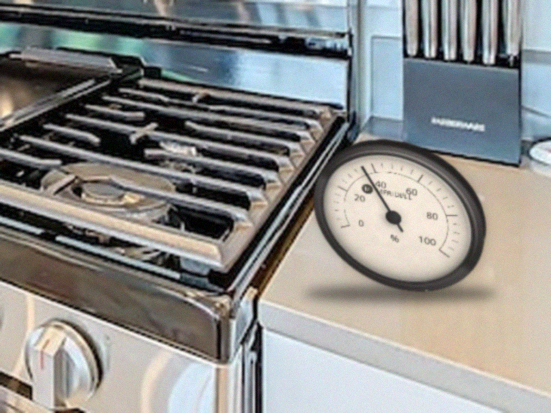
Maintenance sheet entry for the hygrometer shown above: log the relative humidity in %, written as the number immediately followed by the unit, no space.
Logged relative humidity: 36%
